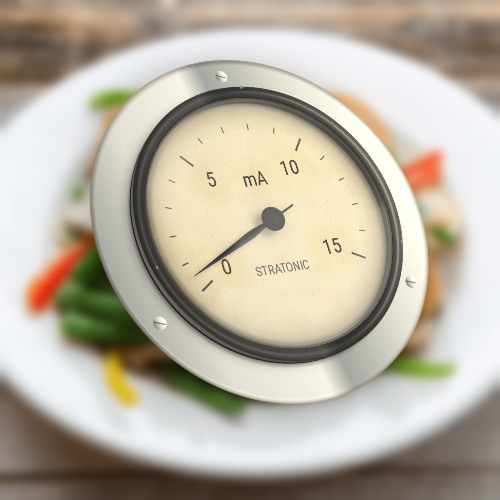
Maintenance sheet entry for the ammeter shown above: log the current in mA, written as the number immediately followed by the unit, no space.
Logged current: 0.5mA
